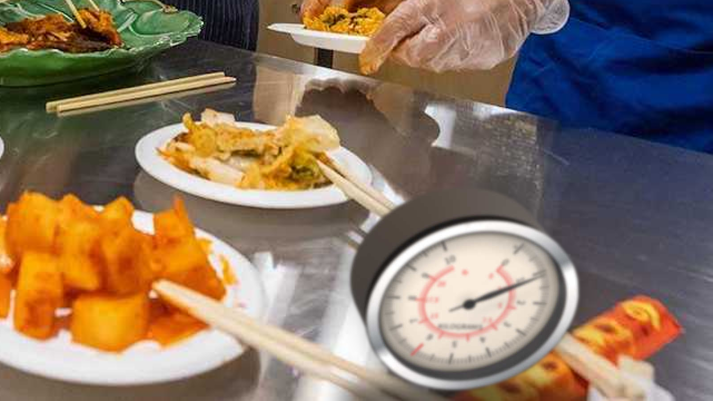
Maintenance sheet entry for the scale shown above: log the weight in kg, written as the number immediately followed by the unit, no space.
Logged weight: 1kg
